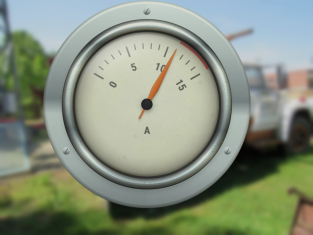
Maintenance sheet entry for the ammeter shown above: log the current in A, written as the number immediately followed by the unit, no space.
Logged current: 11A
